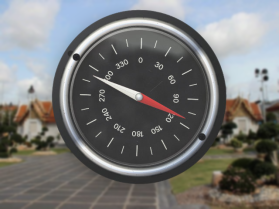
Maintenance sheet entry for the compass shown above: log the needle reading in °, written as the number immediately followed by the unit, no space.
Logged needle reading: 112.5°
